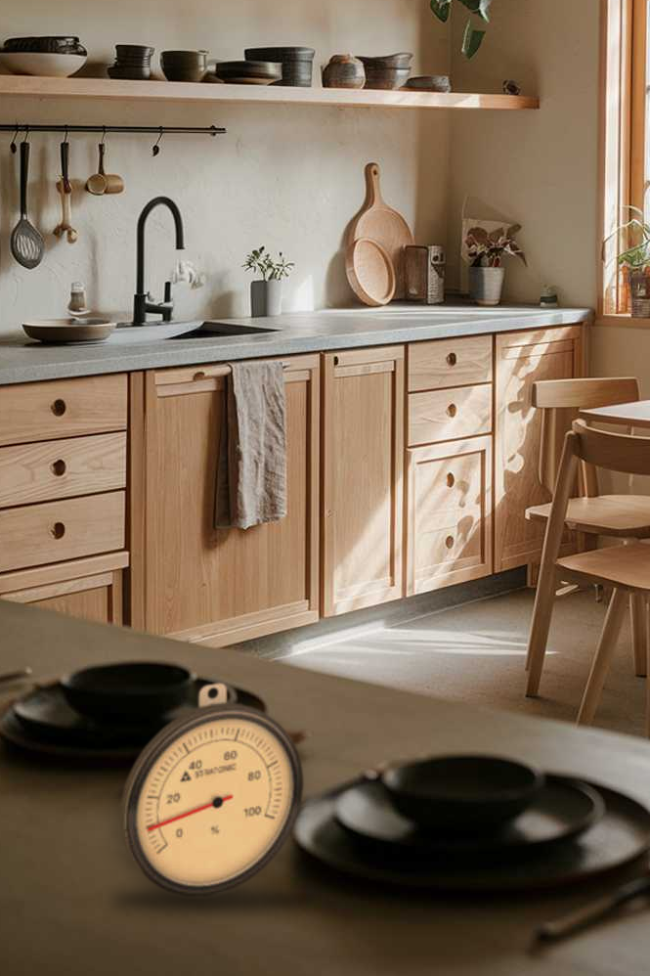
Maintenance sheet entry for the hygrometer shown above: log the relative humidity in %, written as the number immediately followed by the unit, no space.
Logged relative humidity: 10%
